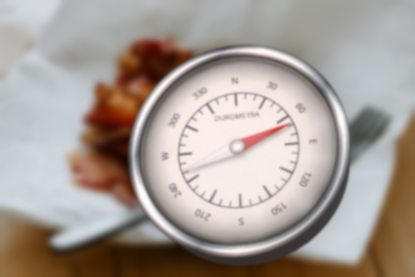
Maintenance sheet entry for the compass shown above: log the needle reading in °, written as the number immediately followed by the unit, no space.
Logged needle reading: 70°
